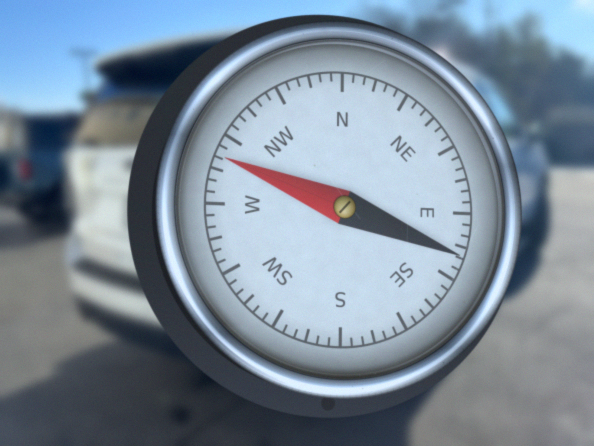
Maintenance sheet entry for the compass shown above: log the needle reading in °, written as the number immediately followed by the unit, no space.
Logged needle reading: 290°
